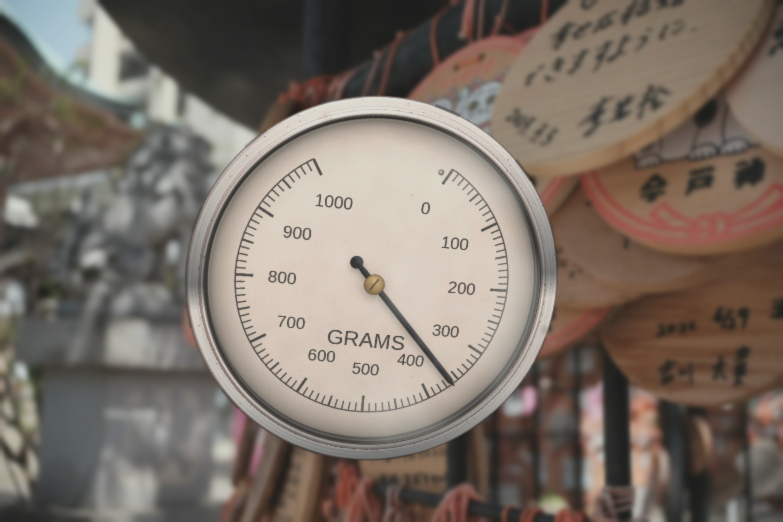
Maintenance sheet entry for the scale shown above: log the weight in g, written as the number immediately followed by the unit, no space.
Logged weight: 360g
